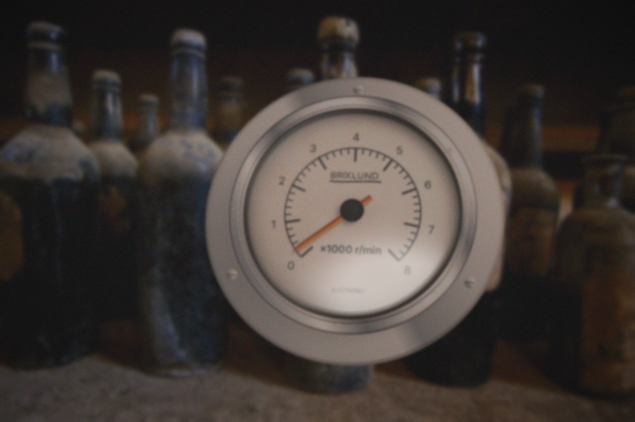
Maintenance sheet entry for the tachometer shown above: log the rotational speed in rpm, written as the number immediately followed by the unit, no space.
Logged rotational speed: 200rpm
